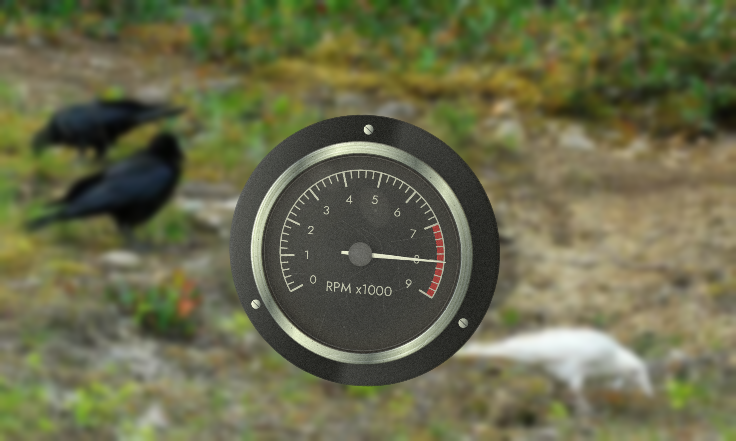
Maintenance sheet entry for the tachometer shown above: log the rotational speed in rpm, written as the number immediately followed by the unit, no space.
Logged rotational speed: 8000rpm
